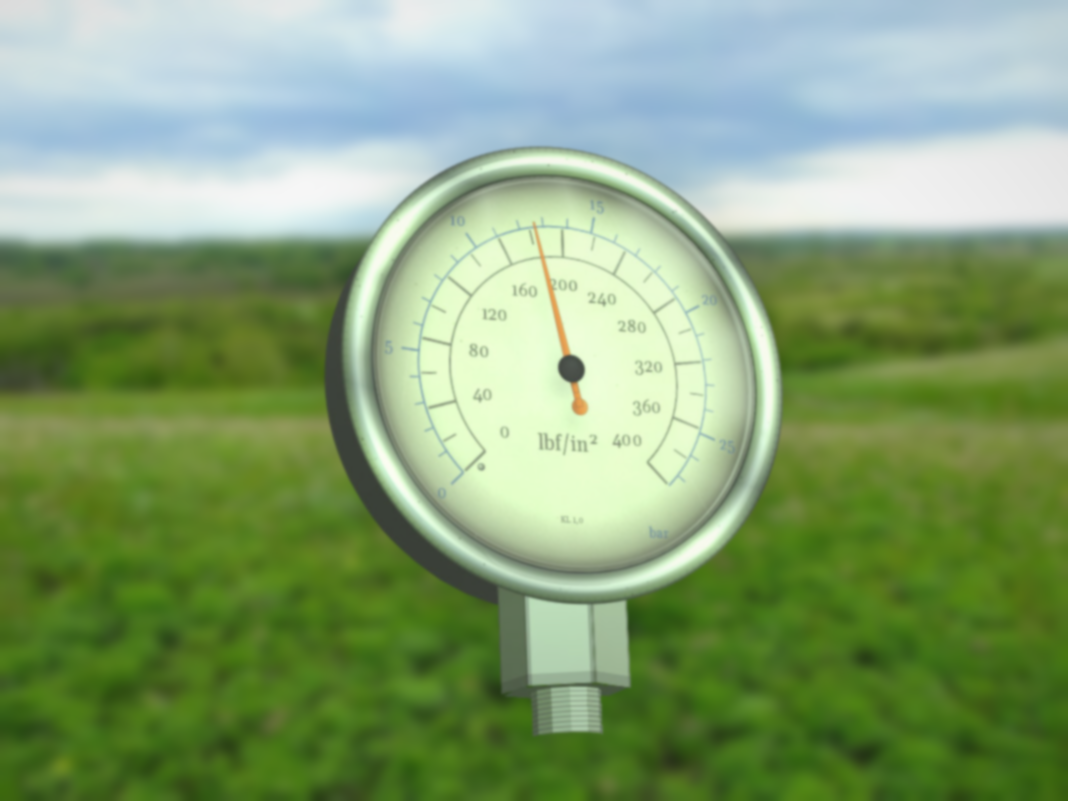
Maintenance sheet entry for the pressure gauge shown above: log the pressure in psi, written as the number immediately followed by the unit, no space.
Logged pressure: 180psi
